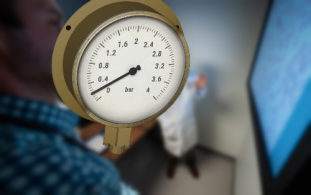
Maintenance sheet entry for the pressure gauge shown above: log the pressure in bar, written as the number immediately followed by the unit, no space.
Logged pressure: 0.2bar
